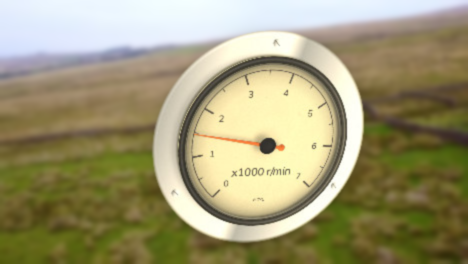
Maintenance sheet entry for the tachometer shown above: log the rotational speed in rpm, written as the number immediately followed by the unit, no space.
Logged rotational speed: 1500rpm
